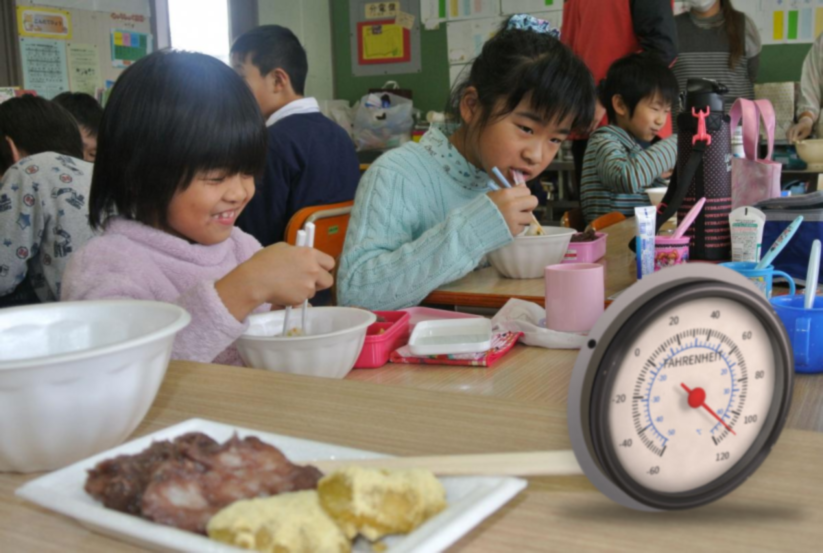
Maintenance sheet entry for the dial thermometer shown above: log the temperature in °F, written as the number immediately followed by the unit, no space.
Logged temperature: 110°F
